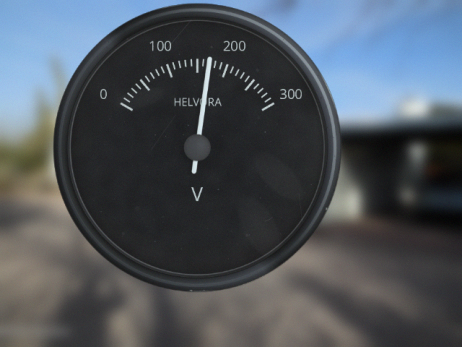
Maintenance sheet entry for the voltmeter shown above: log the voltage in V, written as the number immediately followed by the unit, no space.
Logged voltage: 170V
